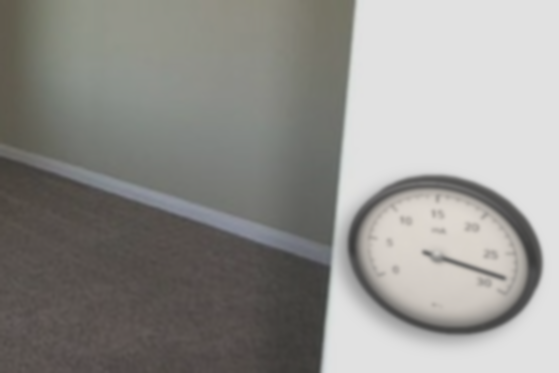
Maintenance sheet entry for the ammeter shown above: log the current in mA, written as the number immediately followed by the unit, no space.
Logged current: 28mA
